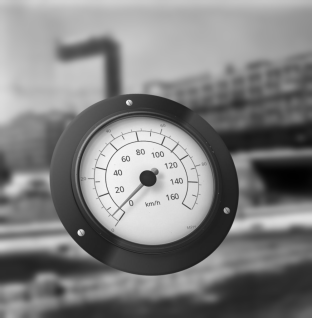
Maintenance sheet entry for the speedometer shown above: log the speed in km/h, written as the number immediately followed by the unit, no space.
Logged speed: 5km/h
